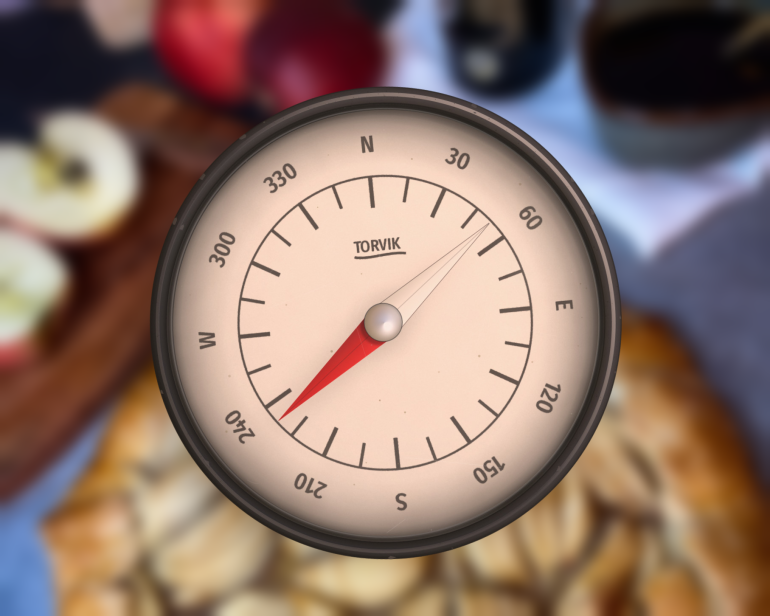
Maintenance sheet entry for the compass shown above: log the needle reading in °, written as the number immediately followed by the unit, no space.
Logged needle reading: 232.5°
